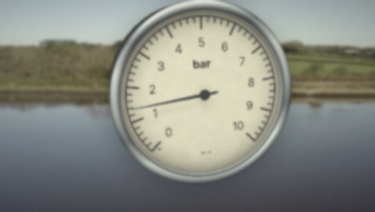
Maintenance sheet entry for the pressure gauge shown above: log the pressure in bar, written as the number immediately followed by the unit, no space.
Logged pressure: 1.4bar
